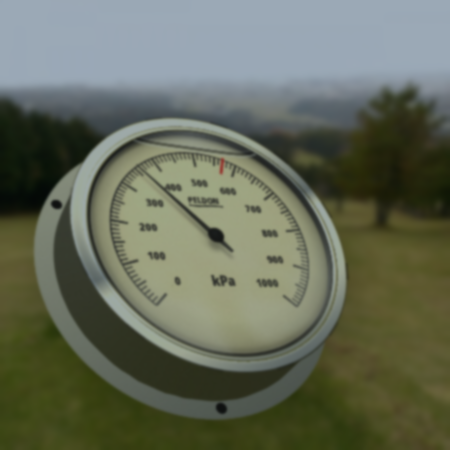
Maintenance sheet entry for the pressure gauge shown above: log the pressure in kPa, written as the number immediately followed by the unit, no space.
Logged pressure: 350kPa
